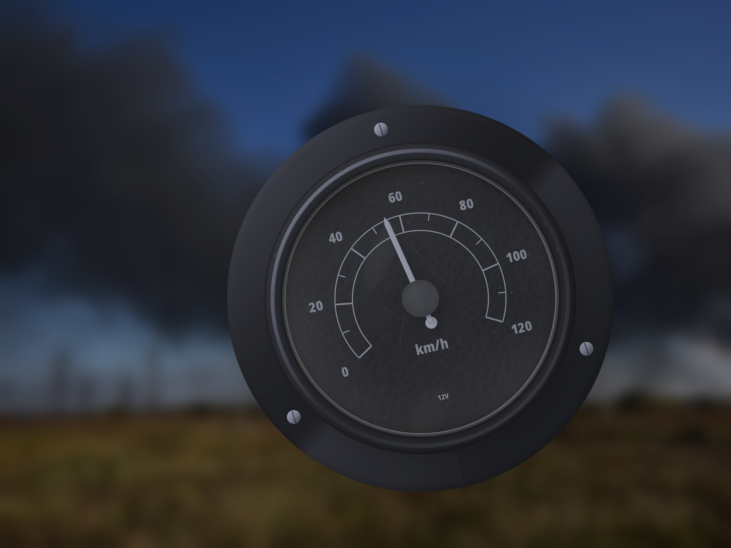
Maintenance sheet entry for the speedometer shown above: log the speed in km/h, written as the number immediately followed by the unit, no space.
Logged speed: 55km/h
